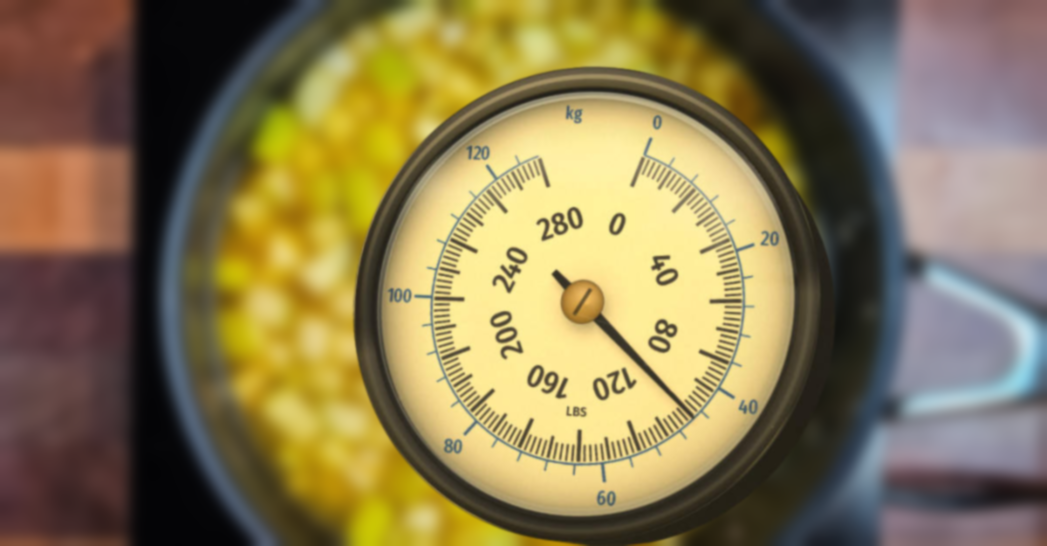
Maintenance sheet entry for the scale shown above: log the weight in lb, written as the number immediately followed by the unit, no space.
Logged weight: 100lb
